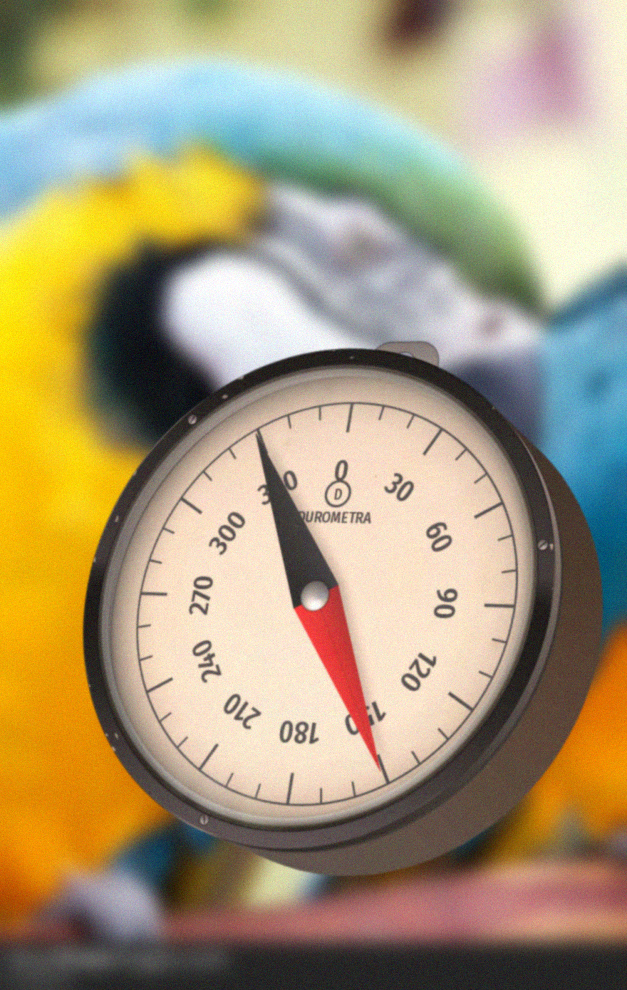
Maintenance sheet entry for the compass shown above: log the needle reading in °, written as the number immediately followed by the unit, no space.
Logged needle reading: 150°
